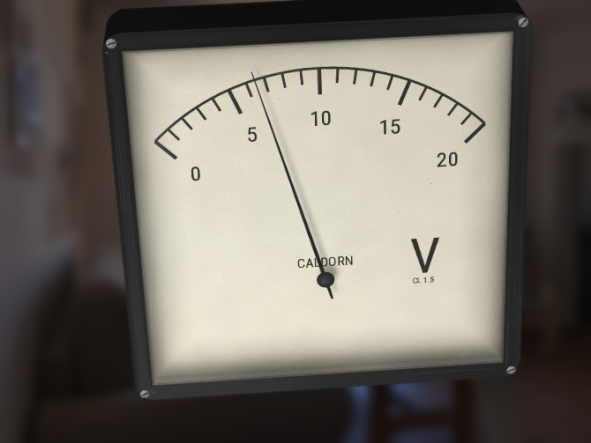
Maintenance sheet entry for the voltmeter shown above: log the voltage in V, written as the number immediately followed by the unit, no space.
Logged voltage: 6.5V
